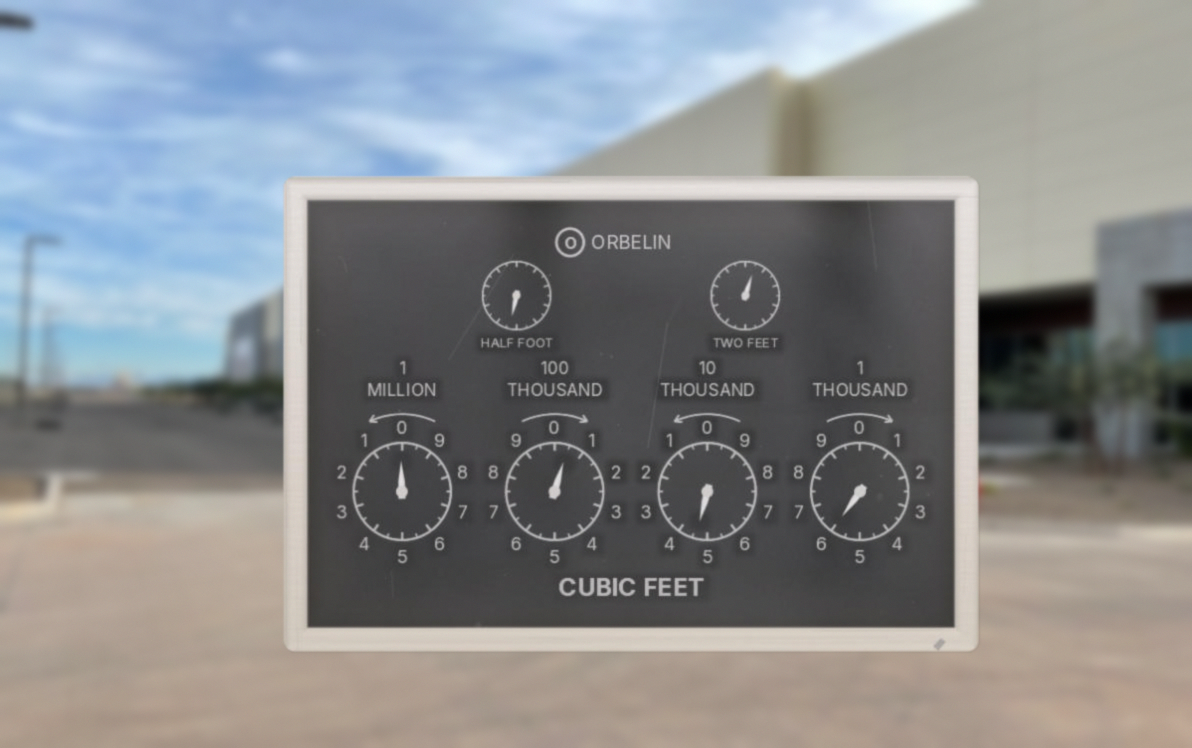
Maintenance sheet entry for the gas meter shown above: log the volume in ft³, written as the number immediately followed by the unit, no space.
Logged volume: 4600ft³
